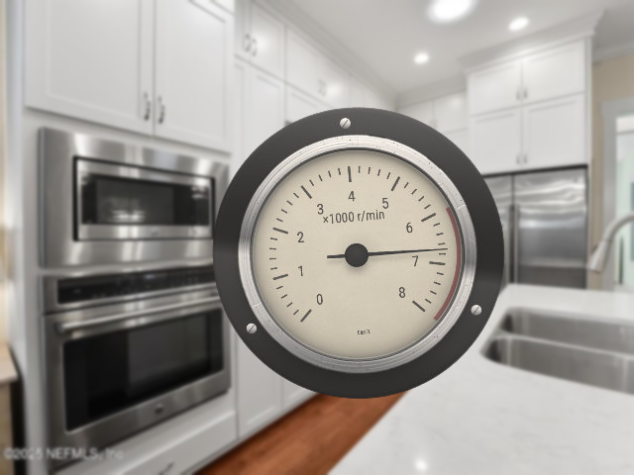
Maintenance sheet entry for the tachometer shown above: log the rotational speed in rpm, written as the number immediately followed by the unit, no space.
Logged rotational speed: 6700rpm
